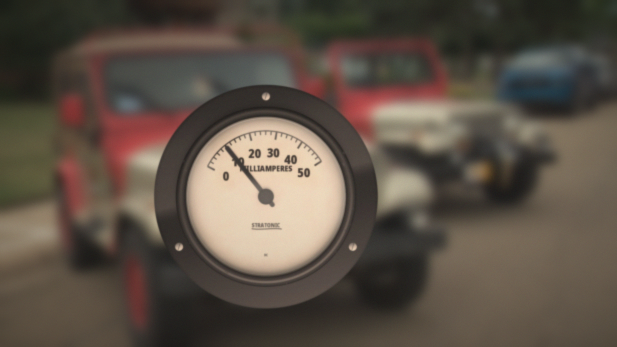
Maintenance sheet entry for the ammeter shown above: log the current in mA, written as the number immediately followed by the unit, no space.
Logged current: 10mA
